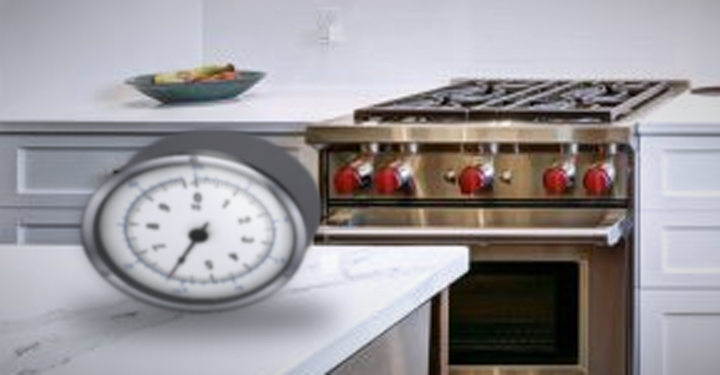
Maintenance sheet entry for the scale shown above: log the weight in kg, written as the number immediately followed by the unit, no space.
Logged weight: 6kg
